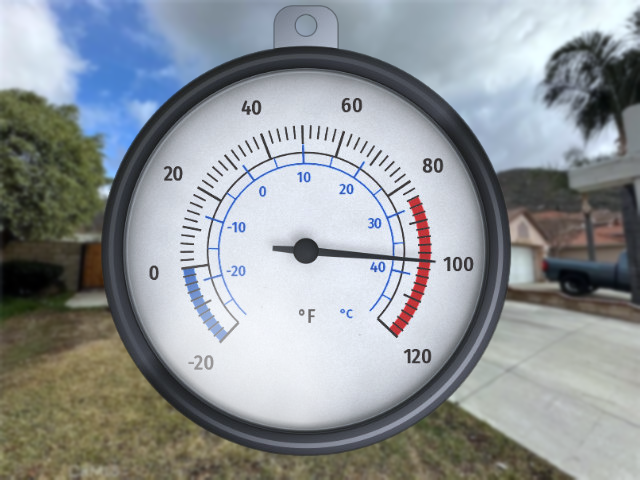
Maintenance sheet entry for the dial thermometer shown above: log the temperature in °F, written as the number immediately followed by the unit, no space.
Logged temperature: 100°F
